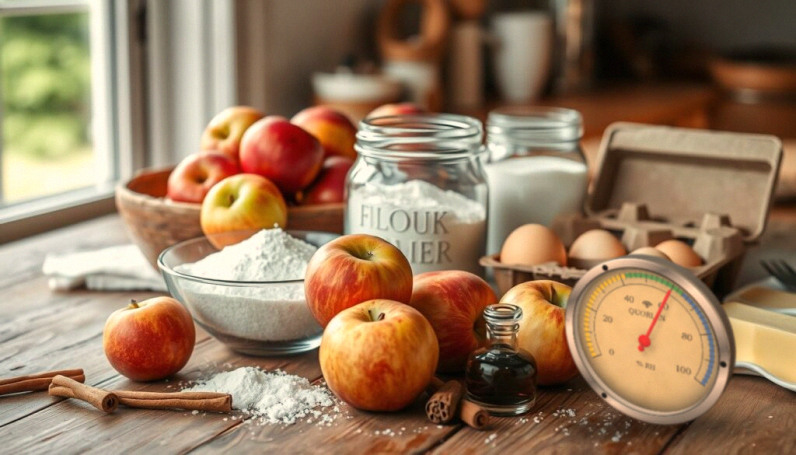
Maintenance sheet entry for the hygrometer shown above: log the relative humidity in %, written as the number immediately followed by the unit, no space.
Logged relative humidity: 60%
